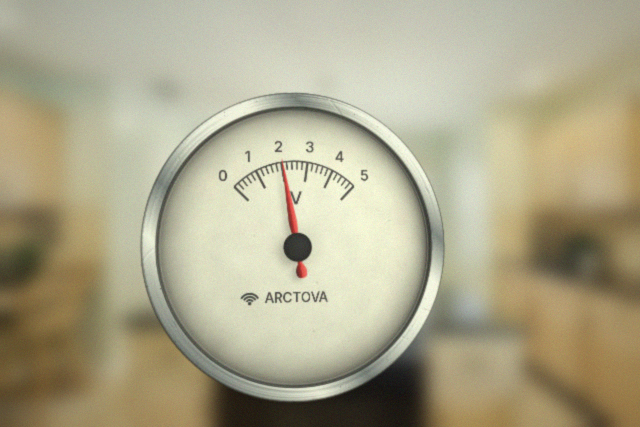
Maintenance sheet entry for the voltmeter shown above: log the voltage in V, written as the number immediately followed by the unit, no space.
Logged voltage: 2V
